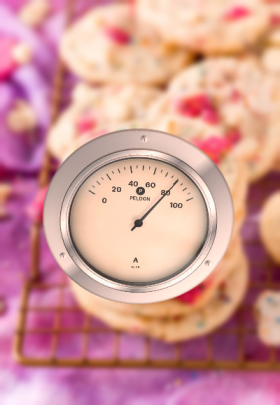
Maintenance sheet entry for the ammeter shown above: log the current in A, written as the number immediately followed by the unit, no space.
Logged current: 80A
